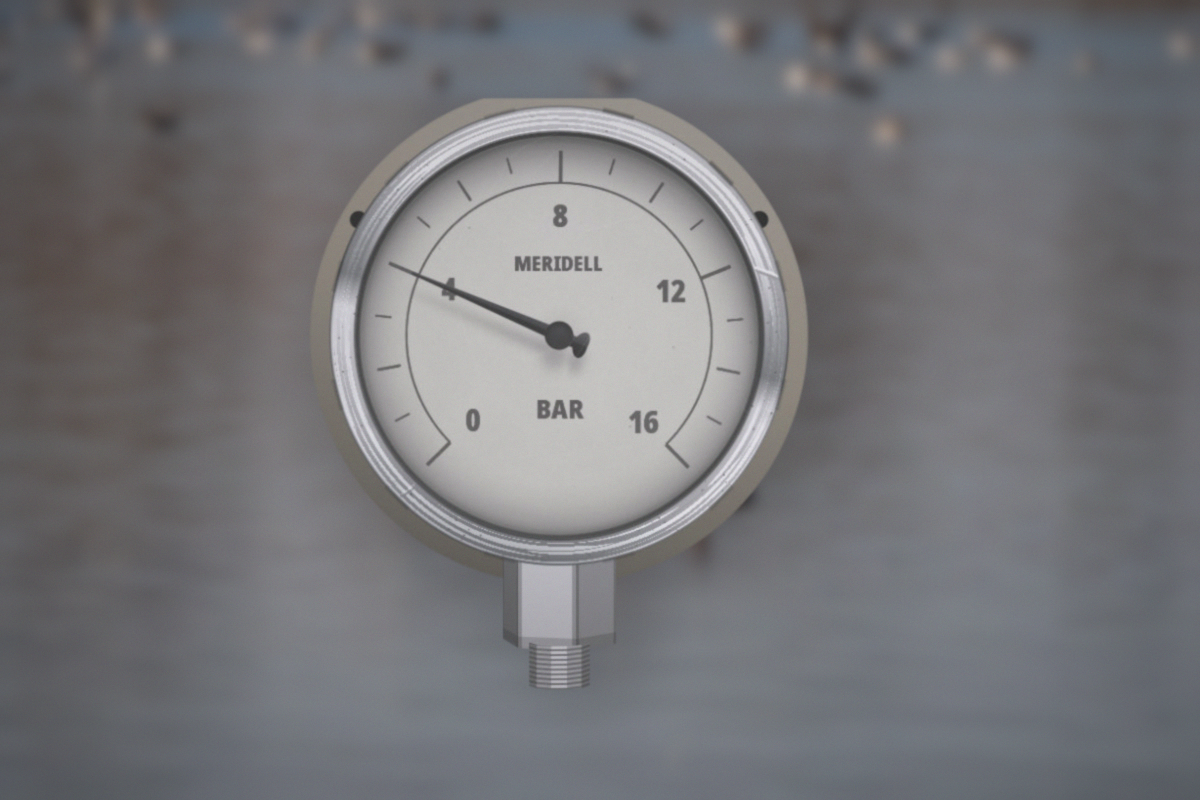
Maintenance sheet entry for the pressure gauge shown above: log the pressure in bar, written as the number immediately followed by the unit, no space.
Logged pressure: 4bar
